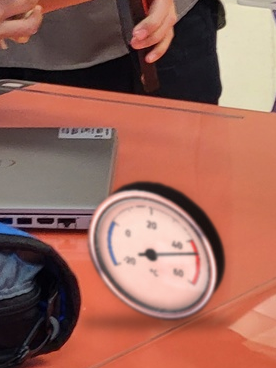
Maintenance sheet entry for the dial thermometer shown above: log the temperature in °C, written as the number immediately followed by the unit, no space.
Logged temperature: 45°C
